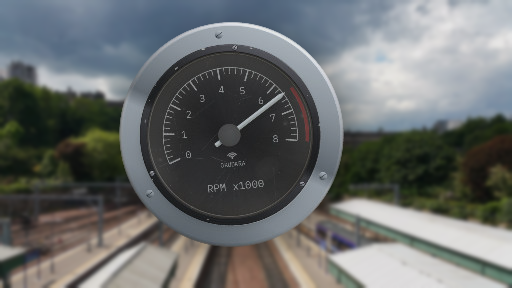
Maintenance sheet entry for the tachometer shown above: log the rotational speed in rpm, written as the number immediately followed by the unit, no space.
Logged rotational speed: 6400rpm
